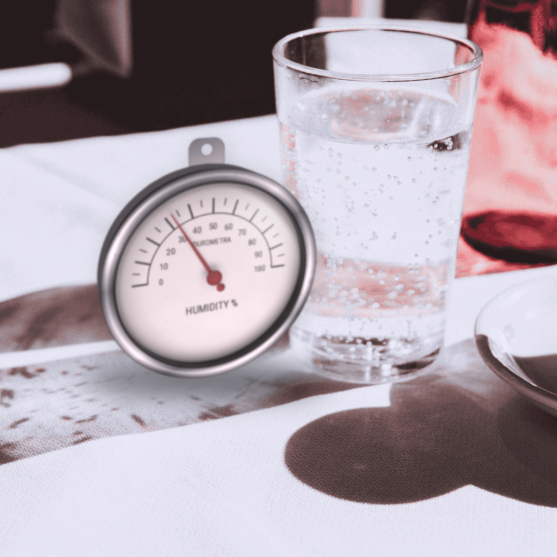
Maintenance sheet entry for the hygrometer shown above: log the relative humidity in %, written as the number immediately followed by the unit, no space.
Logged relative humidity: 32.5%
